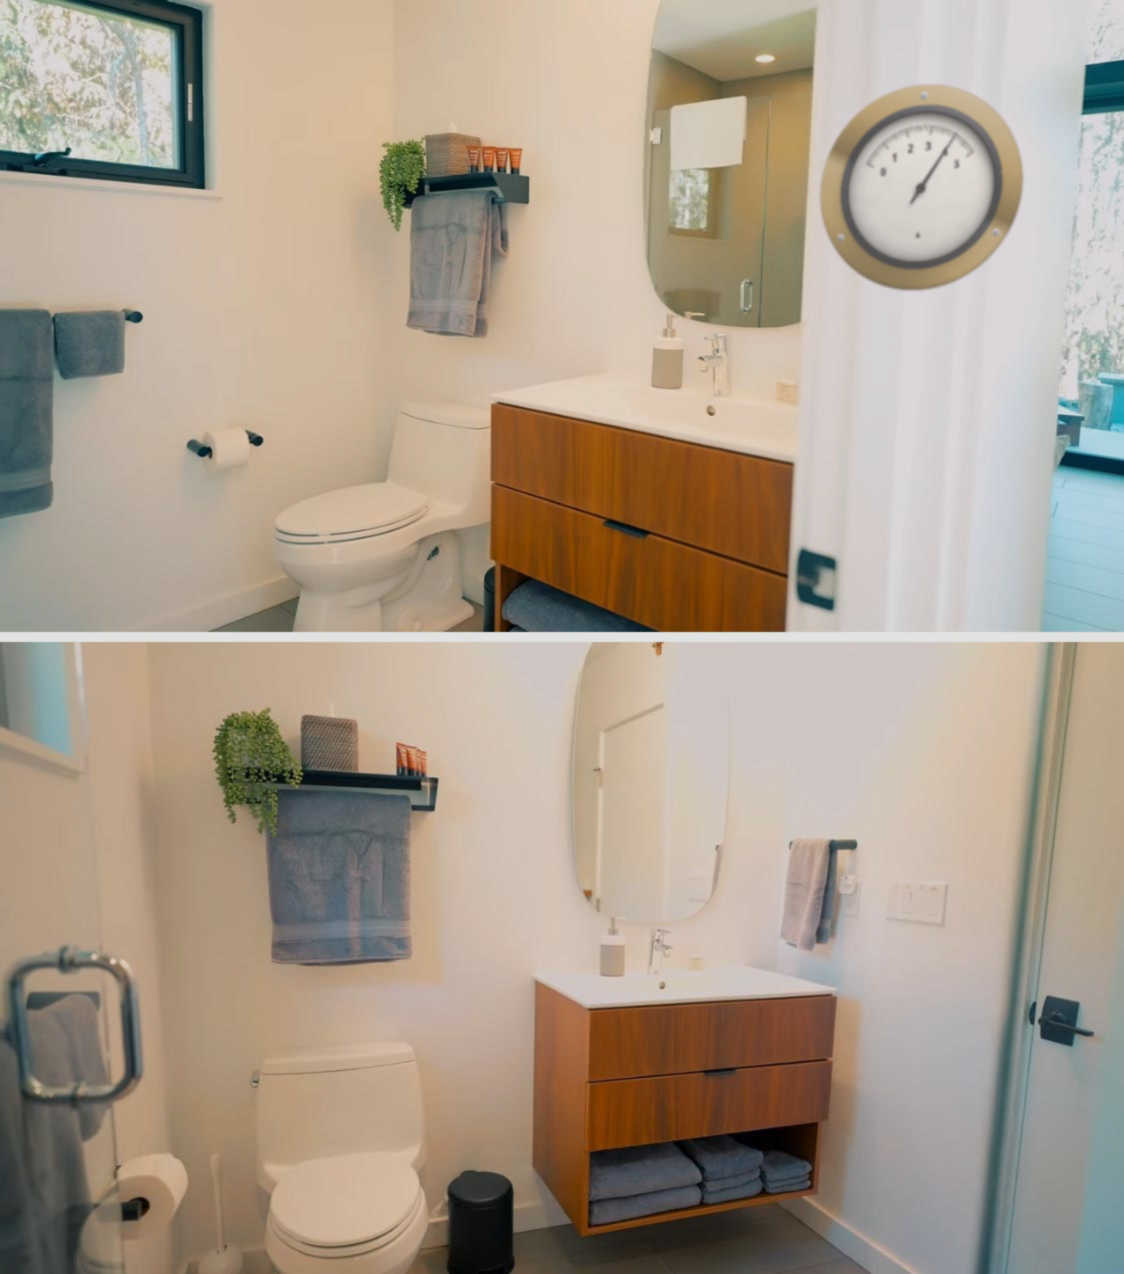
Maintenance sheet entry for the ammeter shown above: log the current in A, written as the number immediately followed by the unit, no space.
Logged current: 4A
